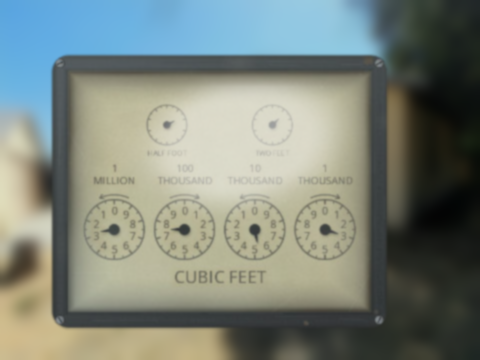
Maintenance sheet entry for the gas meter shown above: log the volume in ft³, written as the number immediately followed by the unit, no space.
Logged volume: 275300ft³
